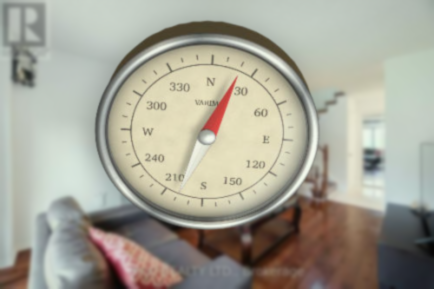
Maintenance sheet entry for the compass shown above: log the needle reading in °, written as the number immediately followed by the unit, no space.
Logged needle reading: 20°
